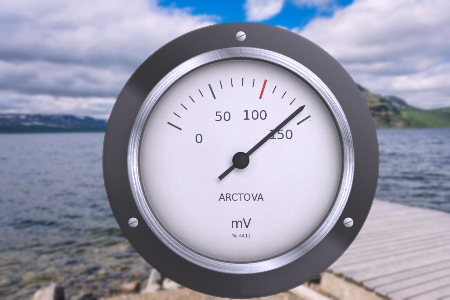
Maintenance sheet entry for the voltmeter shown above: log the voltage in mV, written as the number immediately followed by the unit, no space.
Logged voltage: 140mV
